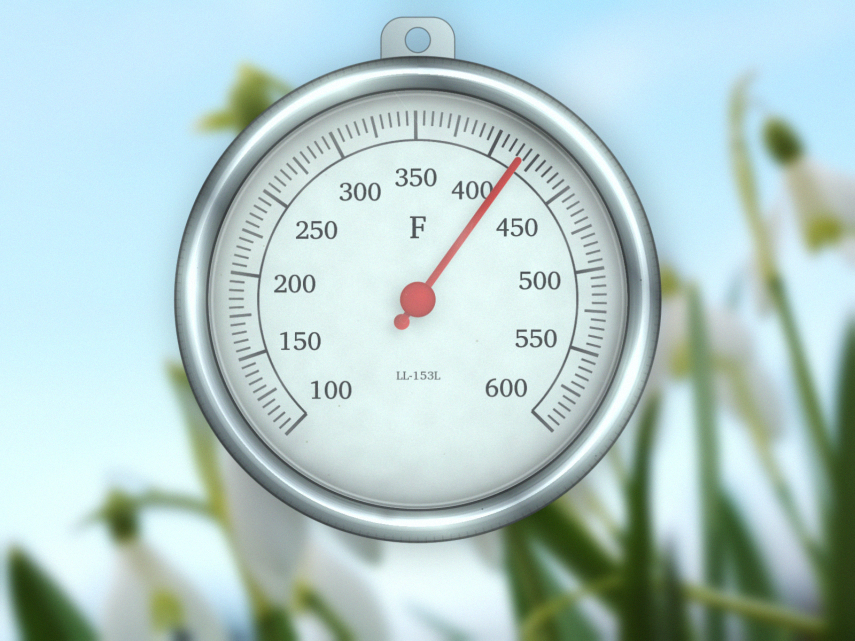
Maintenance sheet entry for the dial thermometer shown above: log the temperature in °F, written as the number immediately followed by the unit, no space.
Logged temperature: 417.5°F
